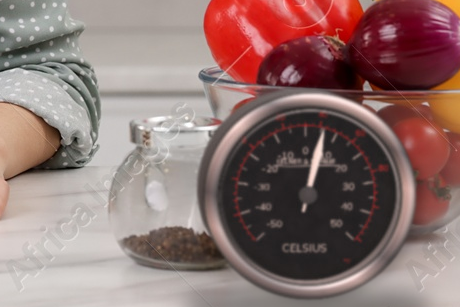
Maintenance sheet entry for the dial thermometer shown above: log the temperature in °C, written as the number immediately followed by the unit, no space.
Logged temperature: 5°C
